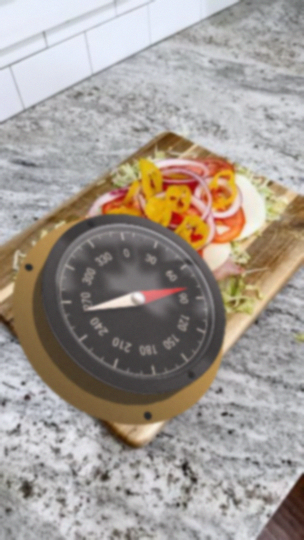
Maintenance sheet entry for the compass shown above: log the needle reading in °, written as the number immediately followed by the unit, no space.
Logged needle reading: 80°
